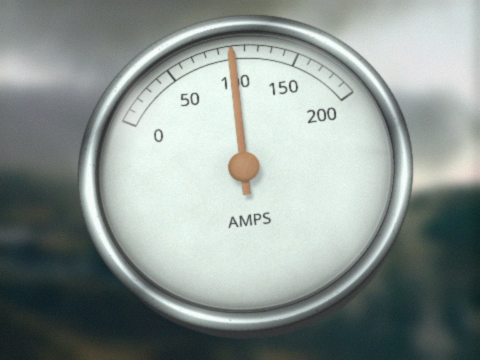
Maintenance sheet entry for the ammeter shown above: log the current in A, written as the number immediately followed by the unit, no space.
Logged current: 100A
